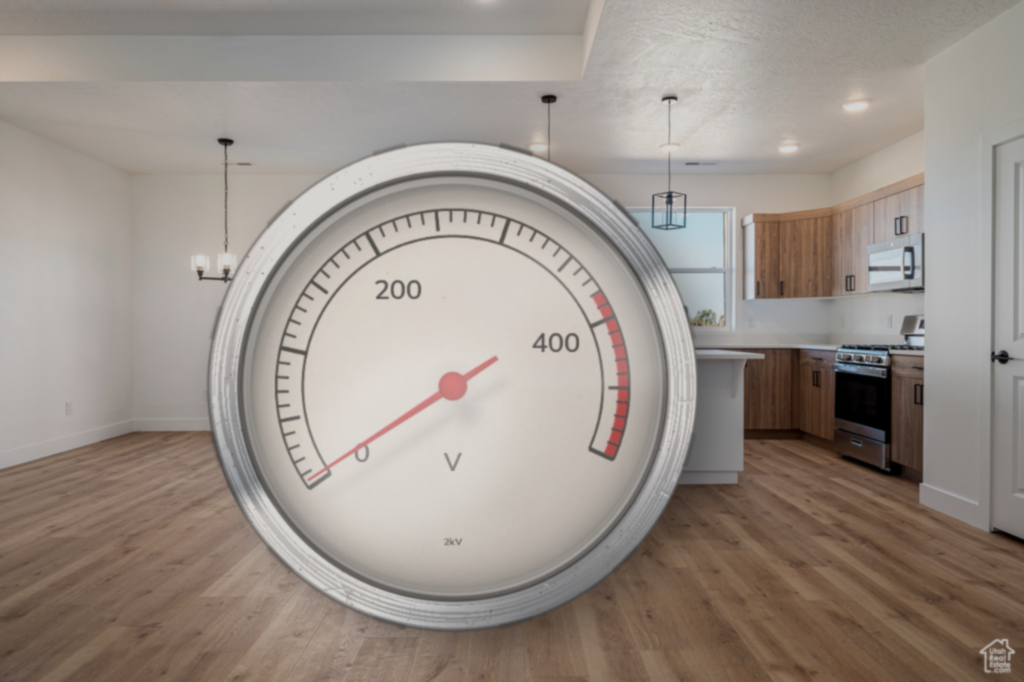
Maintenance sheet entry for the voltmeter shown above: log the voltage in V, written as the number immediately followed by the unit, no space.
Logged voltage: 5V
